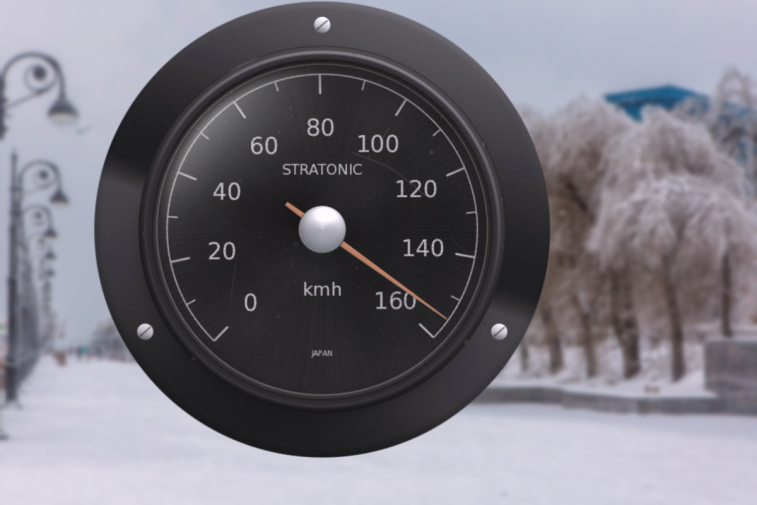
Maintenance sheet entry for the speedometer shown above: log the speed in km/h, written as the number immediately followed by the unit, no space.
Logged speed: 155km/h
